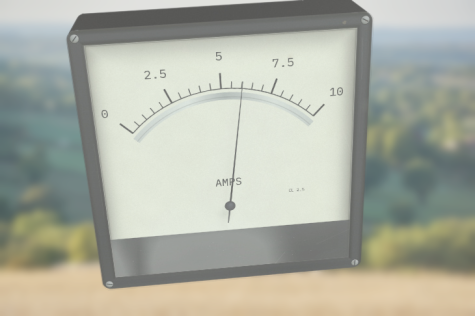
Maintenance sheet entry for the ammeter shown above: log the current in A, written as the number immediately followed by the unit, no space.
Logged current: 6A
